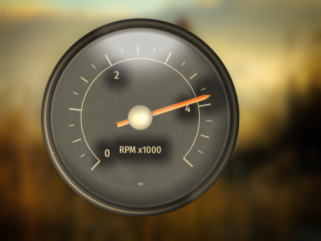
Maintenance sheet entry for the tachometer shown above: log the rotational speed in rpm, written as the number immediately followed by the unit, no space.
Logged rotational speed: 3875rpm
